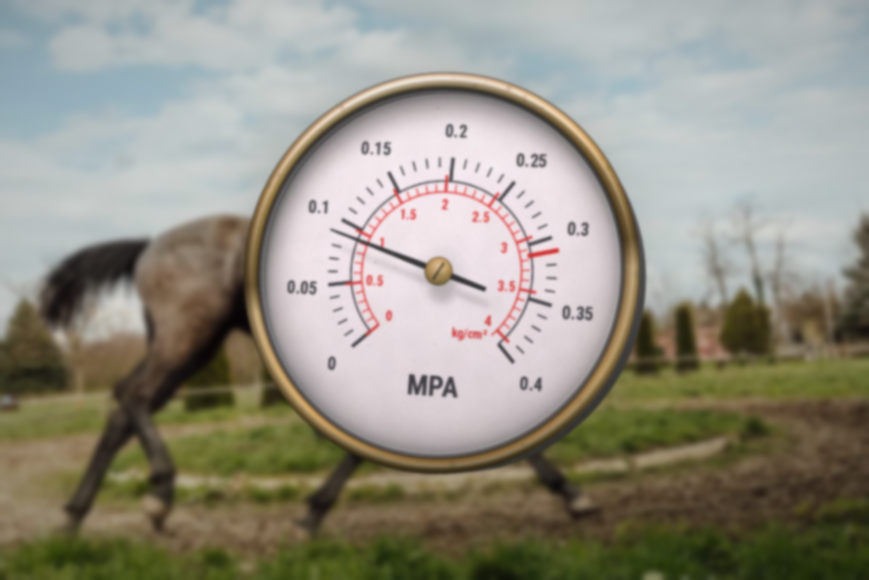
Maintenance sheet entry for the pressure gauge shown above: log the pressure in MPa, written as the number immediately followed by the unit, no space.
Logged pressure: 0.09MPa
